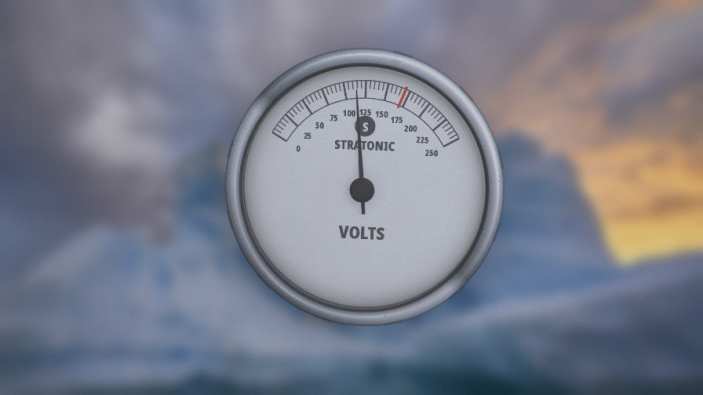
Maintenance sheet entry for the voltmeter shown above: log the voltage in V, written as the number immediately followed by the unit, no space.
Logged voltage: 115V
